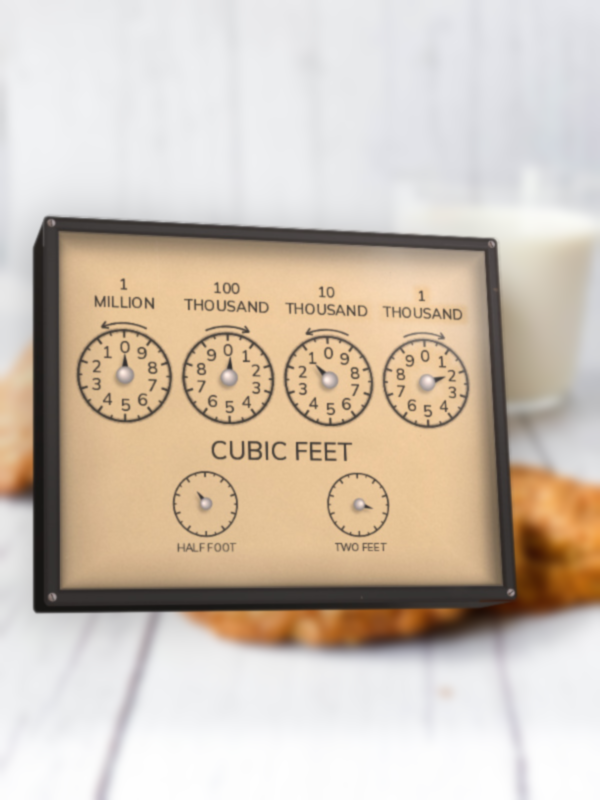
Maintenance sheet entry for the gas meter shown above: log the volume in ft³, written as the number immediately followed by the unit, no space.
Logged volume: 1200ft³
